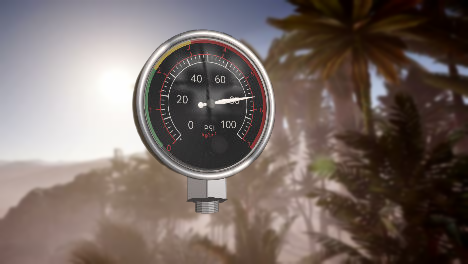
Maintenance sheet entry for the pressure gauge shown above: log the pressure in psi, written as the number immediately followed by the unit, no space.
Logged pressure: 80psi
